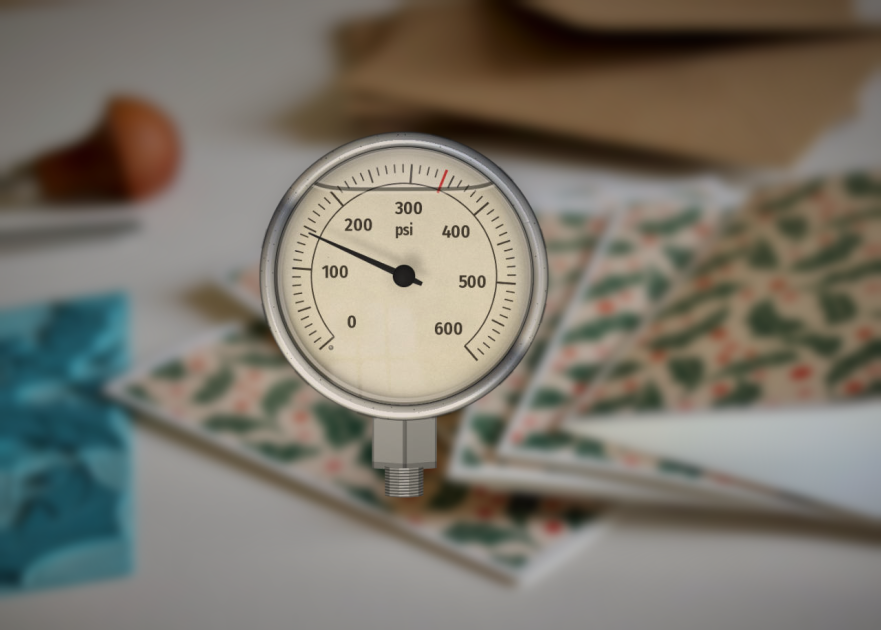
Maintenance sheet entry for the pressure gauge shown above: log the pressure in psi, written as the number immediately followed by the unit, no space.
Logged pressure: 145psi
